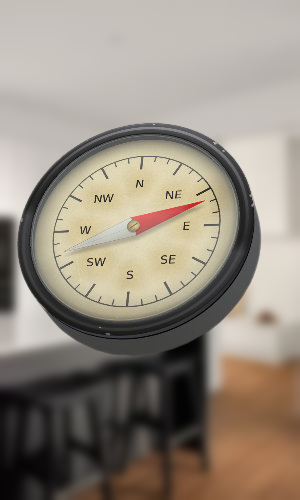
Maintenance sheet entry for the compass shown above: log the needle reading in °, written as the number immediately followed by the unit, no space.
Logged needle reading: 70°
